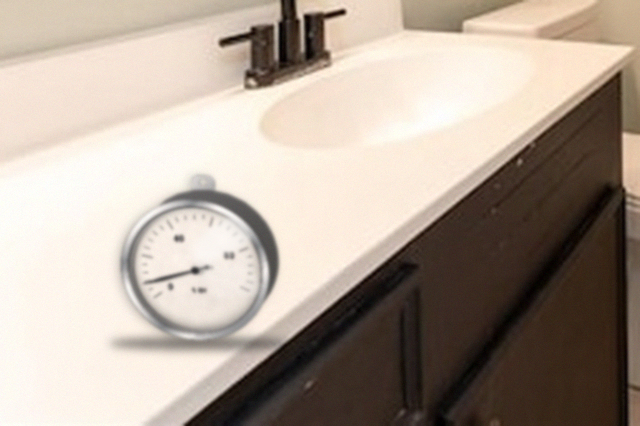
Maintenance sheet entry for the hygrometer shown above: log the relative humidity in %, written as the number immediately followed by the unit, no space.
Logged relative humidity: 8%
